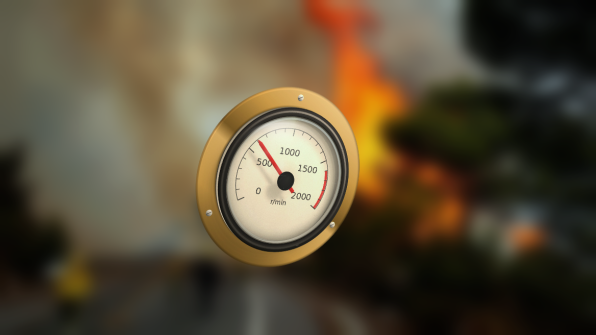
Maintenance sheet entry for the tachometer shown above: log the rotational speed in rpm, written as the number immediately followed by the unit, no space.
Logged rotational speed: 600rpm
